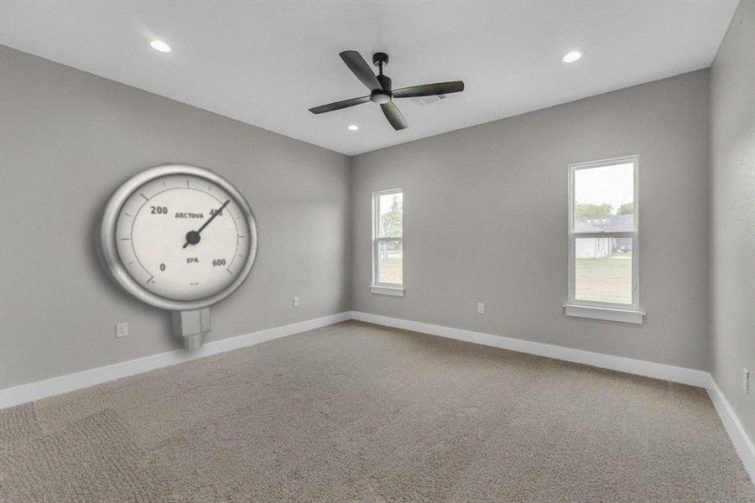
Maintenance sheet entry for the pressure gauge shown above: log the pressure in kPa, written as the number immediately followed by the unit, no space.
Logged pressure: 400kPa
